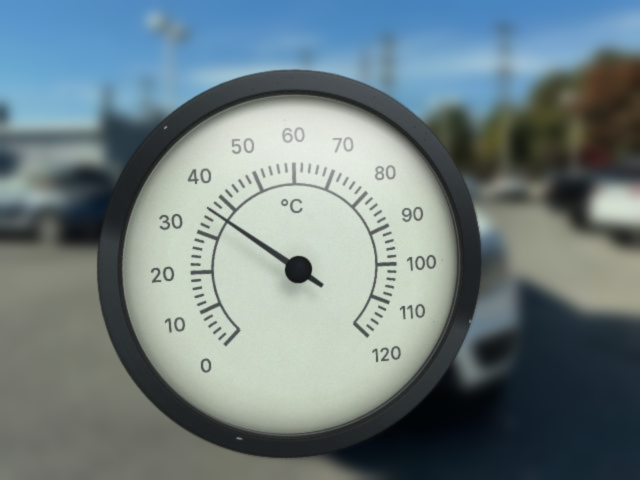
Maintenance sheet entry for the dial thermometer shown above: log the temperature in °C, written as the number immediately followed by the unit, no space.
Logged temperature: 36°C
